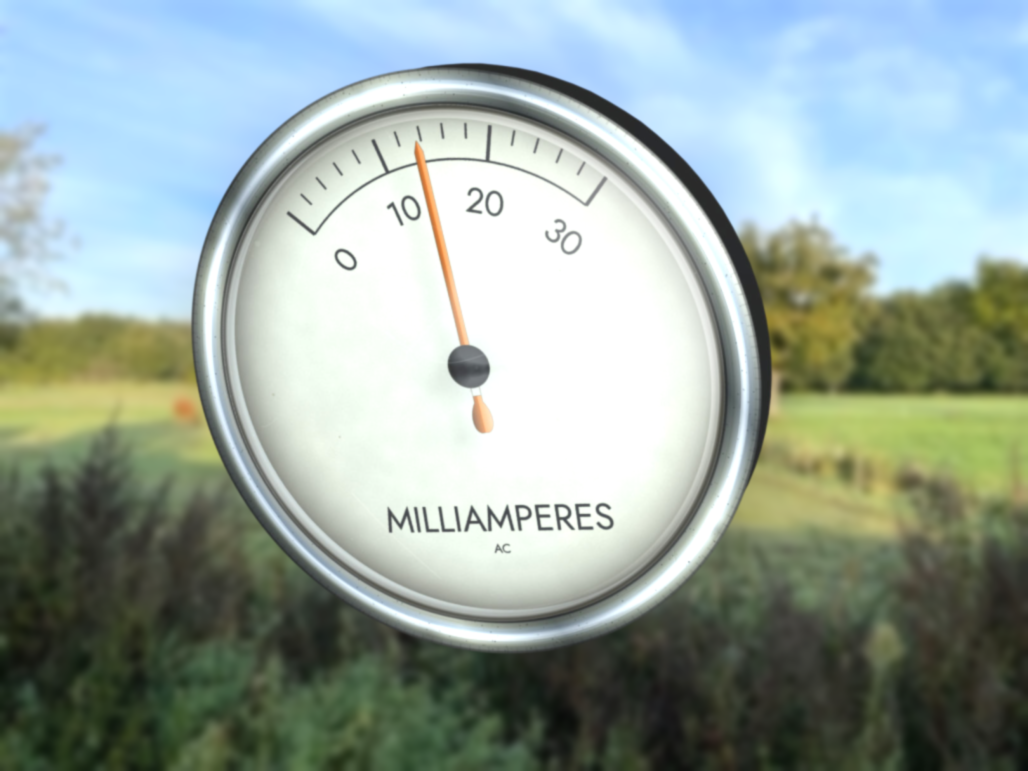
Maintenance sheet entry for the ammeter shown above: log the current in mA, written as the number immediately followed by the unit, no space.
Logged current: 14mA
